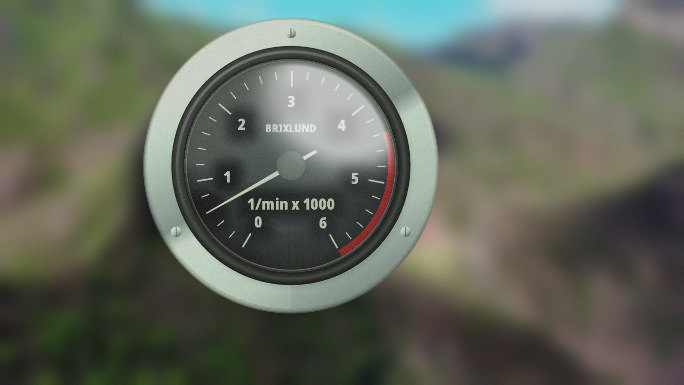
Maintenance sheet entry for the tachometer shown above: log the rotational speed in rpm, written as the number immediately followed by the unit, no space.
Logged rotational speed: 600rpm
